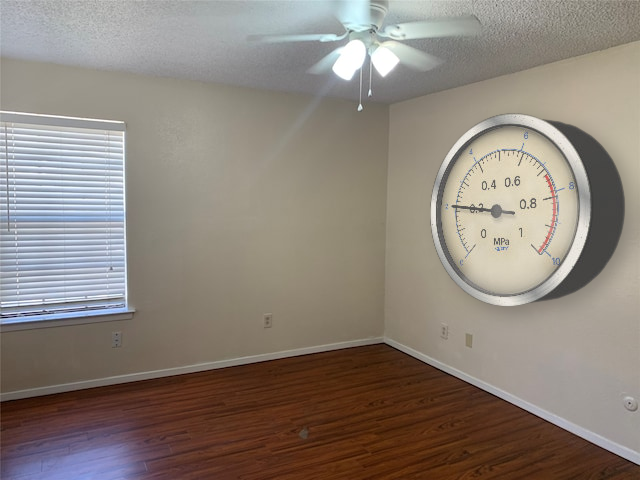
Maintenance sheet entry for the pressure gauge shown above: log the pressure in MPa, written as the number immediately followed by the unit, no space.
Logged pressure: 0.2MPa
